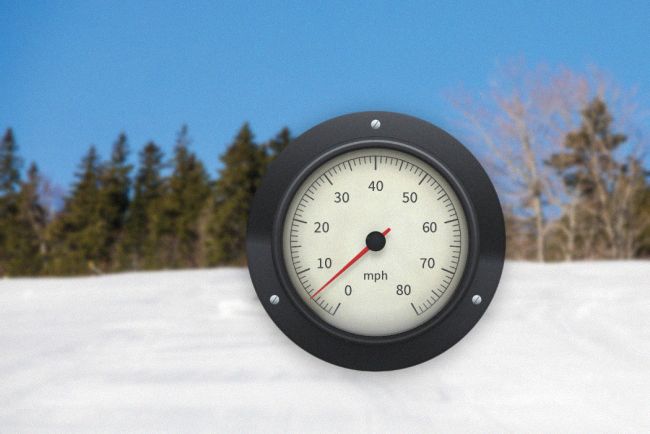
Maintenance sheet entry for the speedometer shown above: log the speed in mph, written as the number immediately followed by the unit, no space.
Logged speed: 5mph
